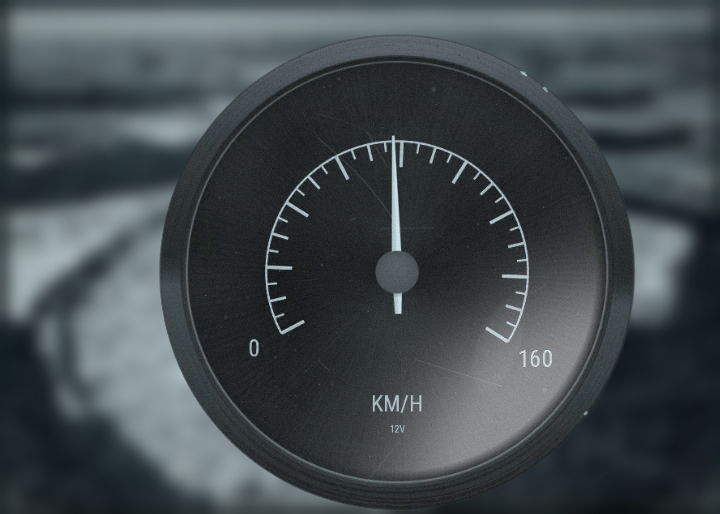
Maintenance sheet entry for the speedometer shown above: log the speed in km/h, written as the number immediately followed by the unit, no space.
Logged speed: 77.5km/h
